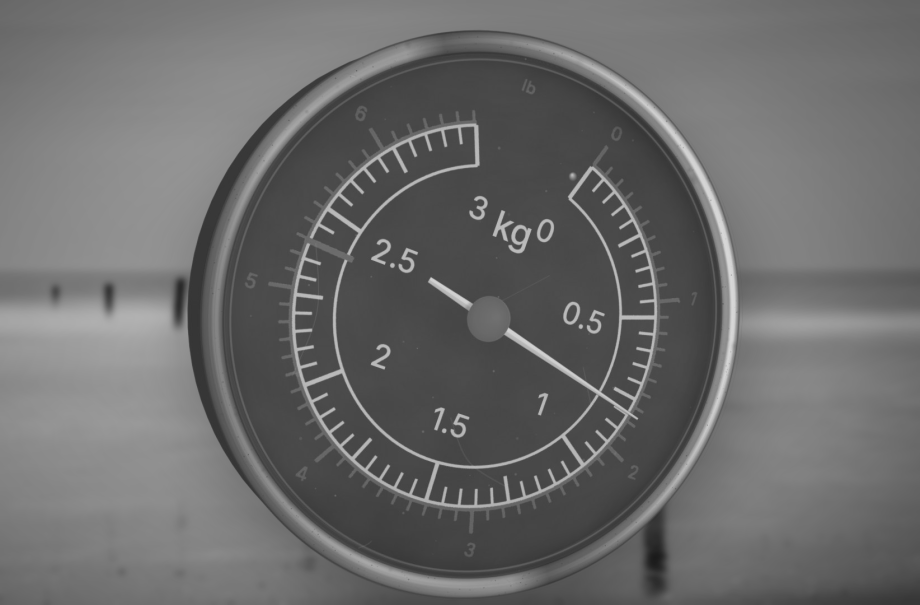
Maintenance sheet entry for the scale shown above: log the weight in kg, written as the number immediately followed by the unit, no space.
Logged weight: 0.8kg
